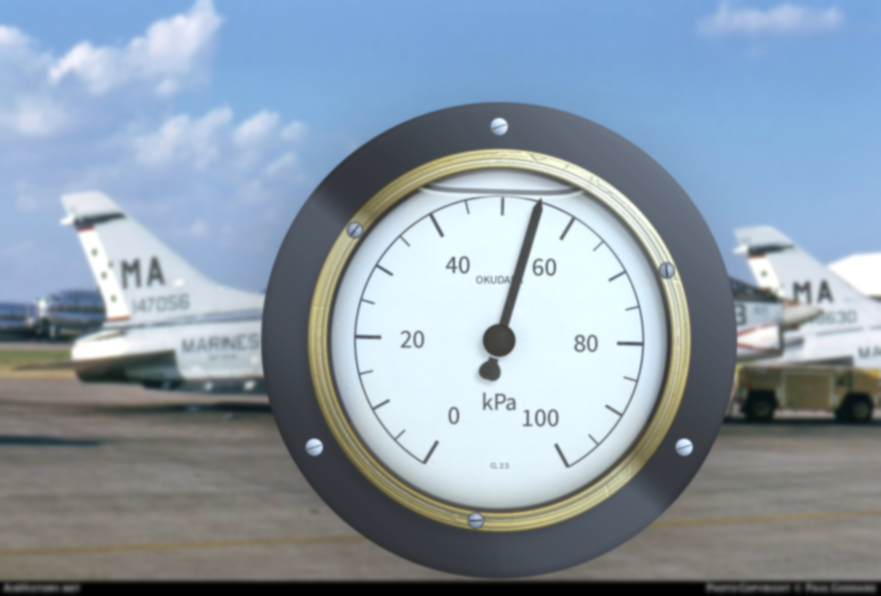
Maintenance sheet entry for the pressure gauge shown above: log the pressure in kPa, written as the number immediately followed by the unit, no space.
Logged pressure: 55kPa
